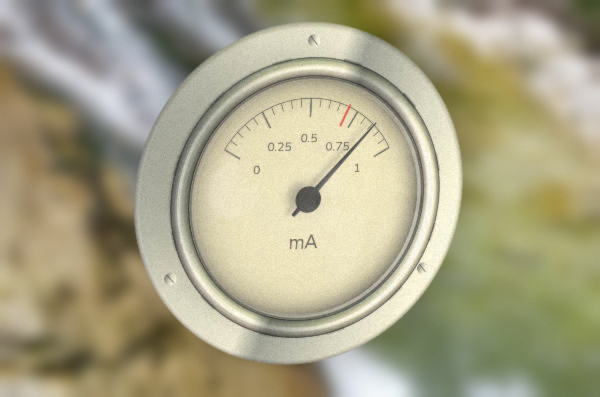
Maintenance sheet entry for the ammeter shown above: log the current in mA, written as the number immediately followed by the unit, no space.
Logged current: 0.85mA
